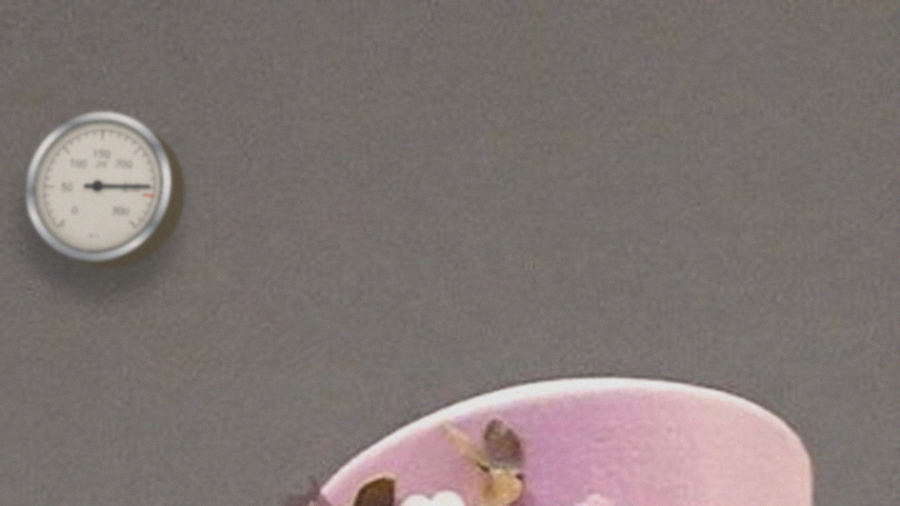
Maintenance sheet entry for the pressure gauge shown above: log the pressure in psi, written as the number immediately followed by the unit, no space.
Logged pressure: 250psi
